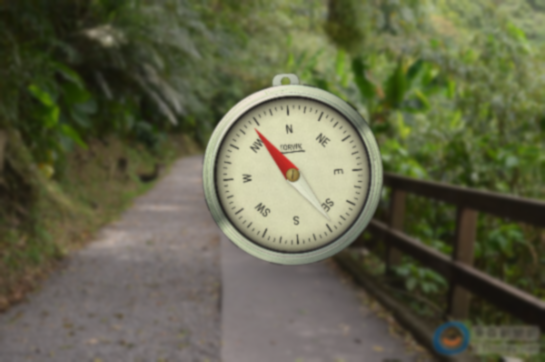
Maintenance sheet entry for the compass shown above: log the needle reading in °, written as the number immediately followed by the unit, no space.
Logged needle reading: 325°
